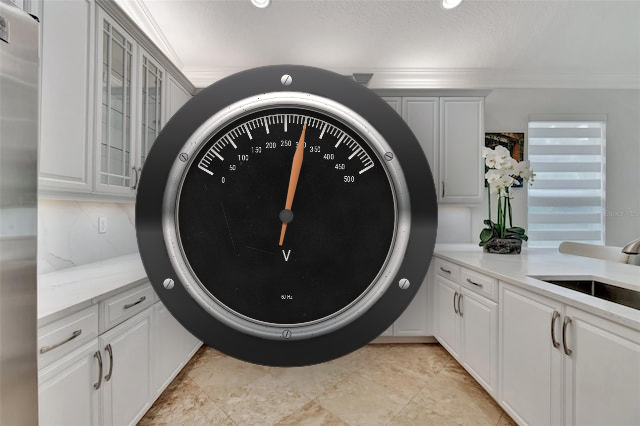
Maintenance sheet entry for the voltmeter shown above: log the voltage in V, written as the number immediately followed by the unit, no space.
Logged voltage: 300V
